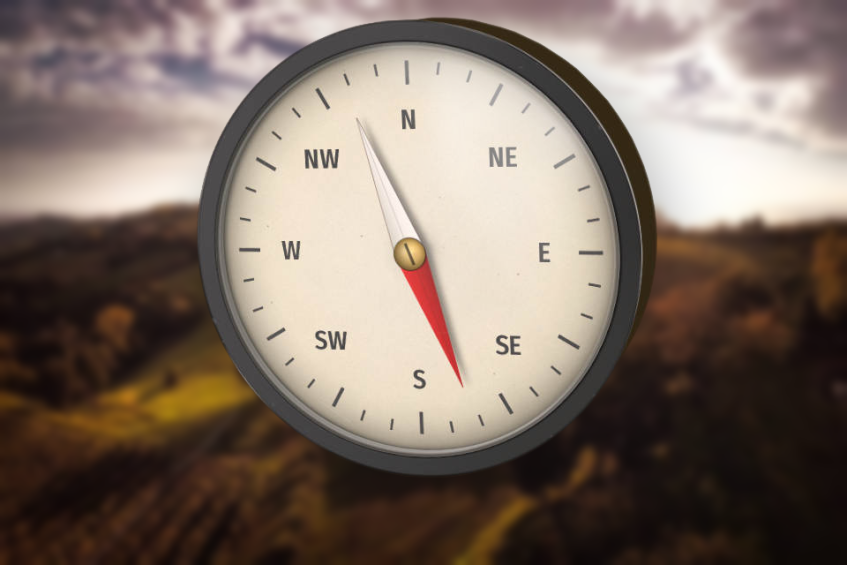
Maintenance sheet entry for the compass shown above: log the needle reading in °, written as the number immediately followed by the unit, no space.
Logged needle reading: 160°
